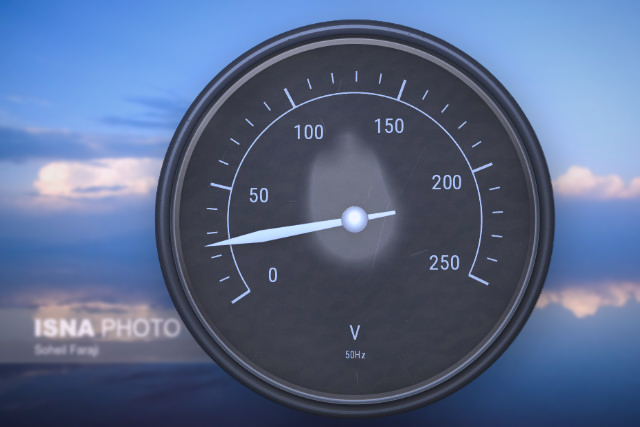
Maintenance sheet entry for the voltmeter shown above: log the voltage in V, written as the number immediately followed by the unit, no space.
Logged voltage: 25V
